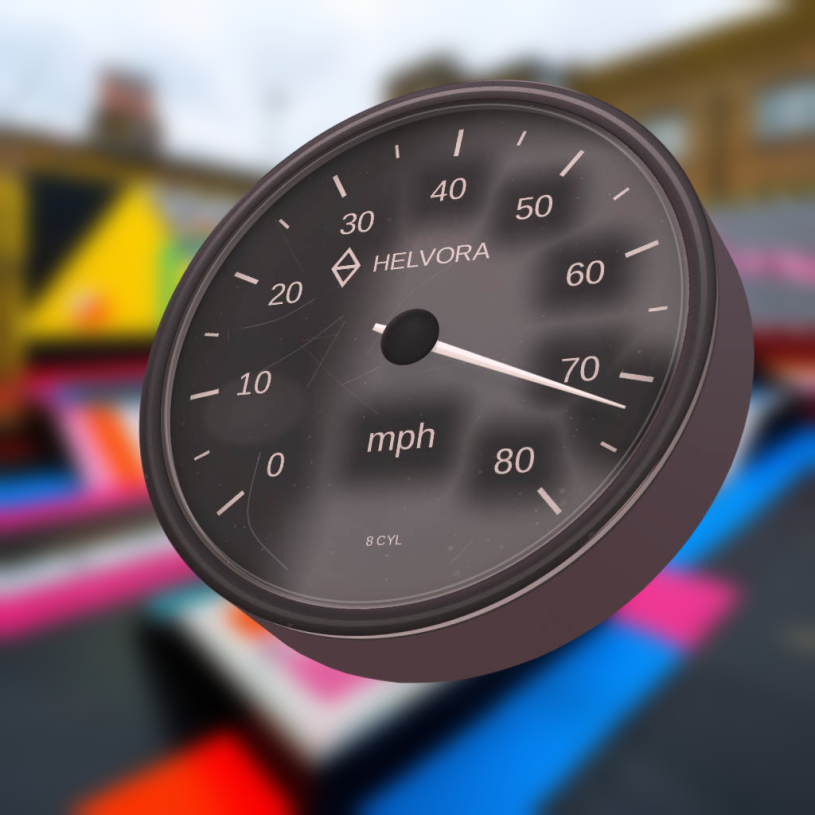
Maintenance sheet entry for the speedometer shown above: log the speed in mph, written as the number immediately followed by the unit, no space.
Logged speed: 72.5mph
